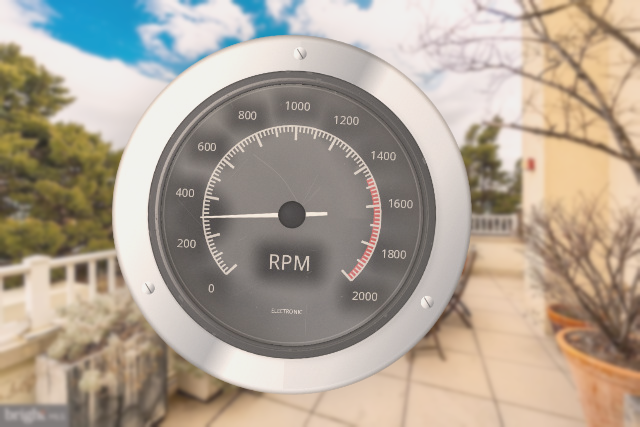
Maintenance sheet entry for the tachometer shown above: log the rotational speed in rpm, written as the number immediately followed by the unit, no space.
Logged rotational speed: 300rpm
